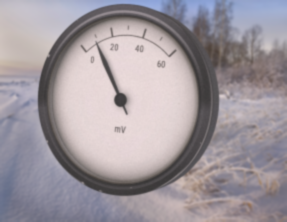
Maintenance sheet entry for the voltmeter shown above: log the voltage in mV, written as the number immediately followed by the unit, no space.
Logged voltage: 10mV
